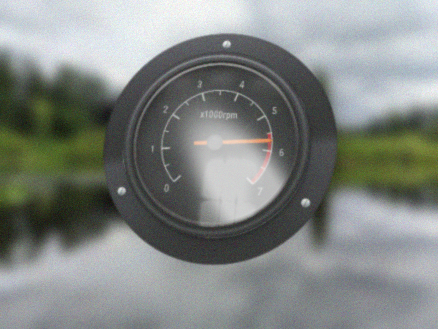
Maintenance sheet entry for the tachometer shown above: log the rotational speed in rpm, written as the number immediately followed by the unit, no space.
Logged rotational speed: 5750rpm
